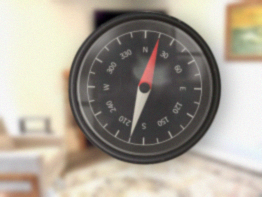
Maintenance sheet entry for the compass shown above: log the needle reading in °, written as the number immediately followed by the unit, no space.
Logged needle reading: 15°
